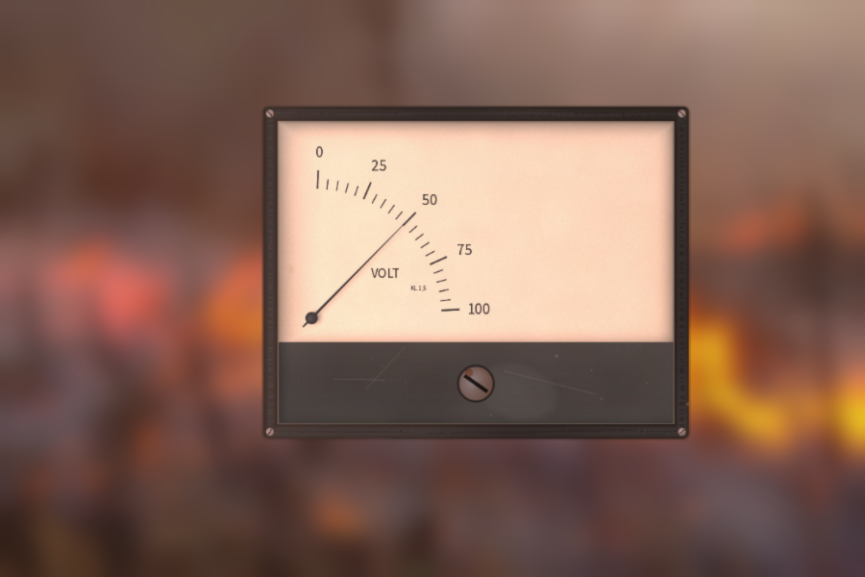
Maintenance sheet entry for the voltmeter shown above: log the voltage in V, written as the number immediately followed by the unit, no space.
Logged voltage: 50V
